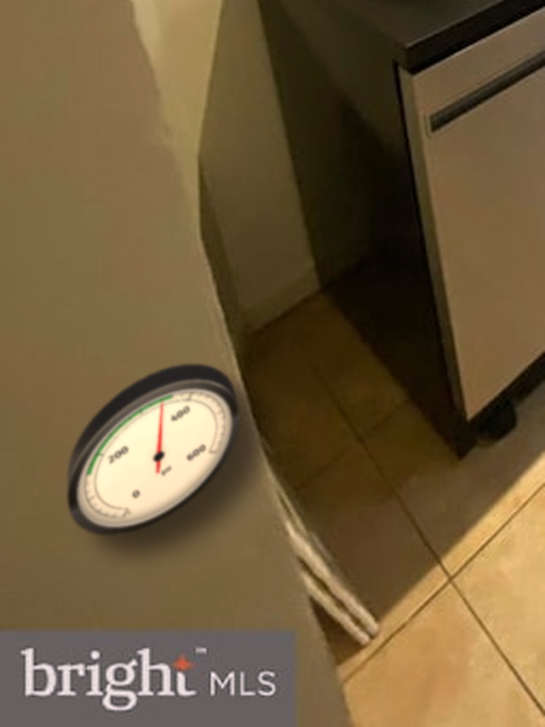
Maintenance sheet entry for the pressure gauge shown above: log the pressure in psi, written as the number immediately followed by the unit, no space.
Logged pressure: 340psi
